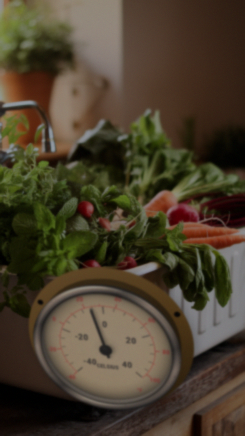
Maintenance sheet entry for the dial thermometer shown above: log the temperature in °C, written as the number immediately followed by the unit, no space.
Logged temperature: -4°C
